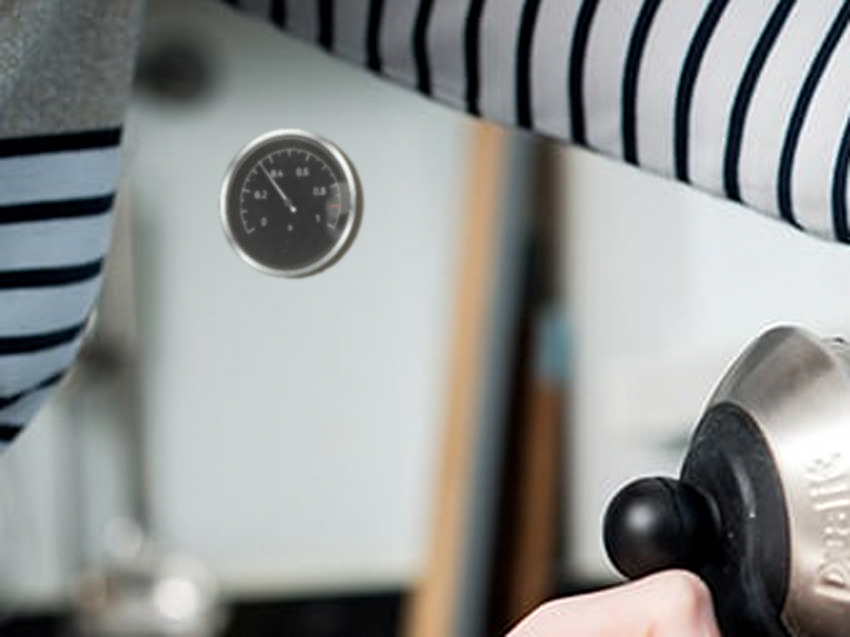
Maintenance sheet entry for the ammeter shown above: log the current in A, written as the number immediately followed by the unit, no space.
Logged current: 0.35A
